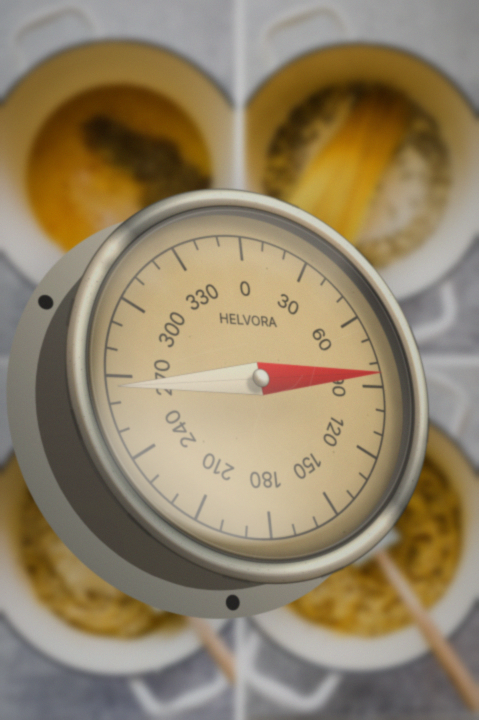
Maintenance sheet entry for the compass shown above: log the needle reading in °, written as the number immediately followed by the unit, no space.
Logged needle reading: 85°
